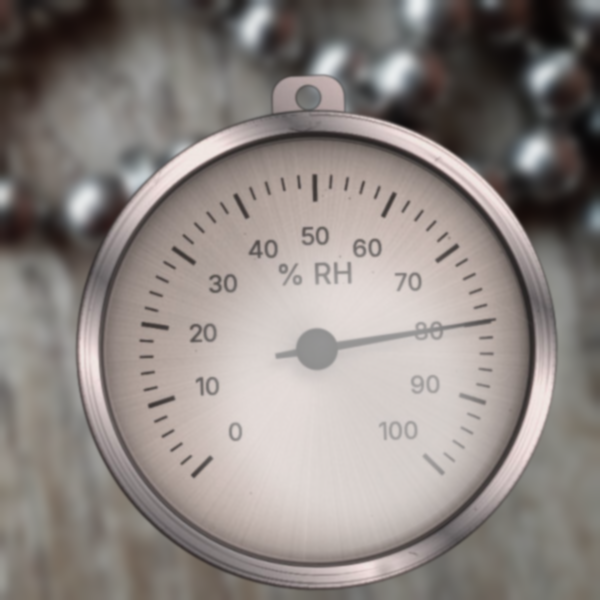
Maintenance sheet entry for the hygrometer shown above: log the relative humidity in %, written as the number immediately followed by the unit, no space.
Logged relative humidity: 80%
